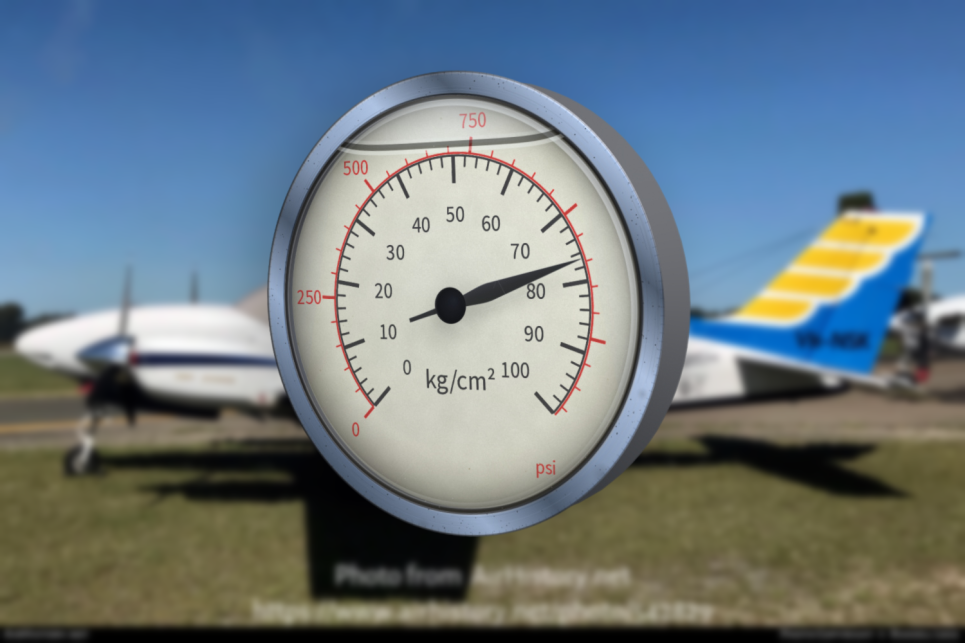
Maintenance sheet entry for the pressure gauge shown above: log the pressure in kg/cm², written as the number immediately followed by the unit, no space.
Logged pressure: 77kg/cm²
